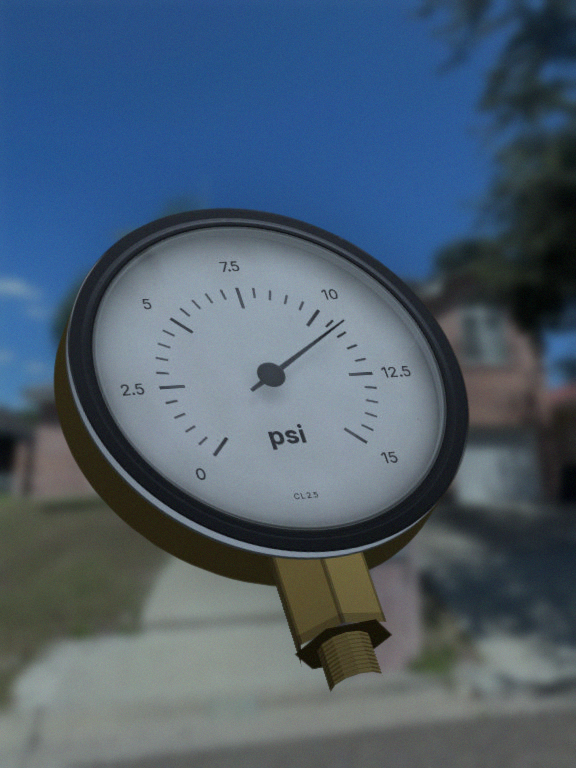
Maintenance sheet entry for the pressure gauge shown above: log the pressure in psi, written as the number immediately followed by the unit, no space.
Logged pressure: 10.75psi
